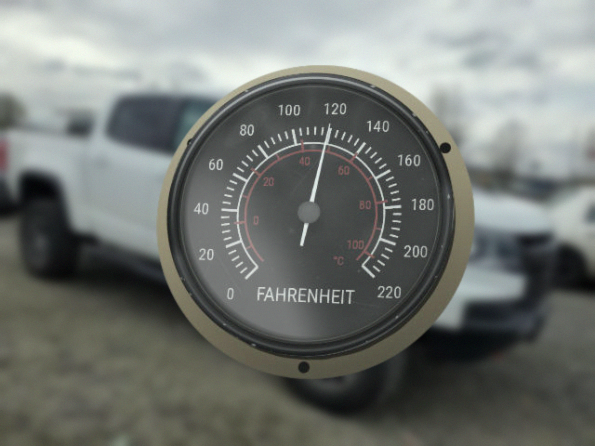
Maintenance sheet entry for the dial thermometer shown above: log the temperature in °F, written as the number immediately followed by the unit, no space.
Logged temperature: 120°F
